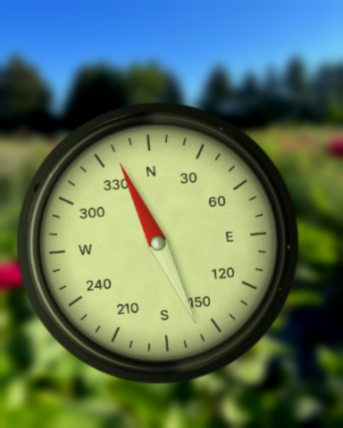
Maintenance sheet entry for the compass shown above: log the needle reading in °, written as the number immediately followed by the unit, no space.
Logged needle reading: 340°
